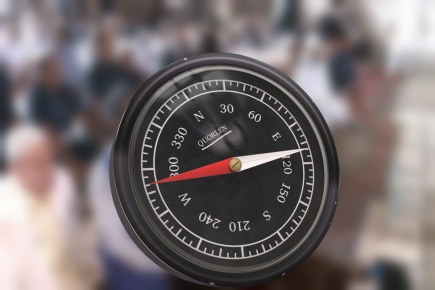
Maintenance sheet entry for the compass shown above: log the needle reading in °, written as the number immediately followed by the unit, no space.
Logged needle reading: 290°
